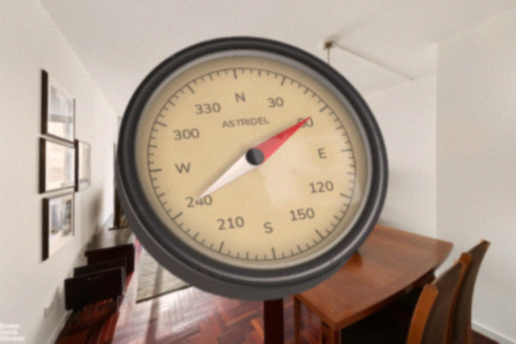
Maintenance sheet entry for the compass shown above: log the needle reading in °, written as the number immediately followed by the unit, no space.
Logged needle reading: 60°
